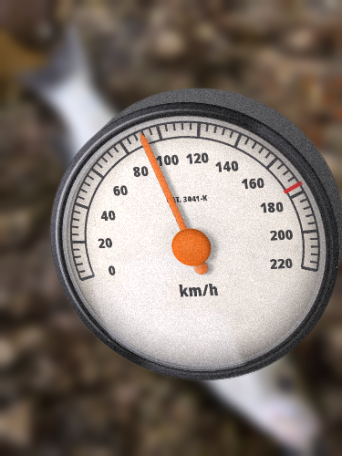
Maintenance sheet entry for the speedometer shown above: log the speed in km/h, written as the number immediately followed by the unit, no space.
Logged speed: 92km/h
